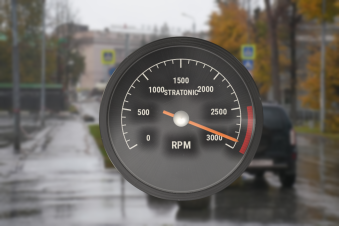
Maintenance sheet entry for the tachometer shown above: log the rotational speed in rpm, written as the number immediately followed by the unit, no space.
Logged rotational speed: 2900rpm
